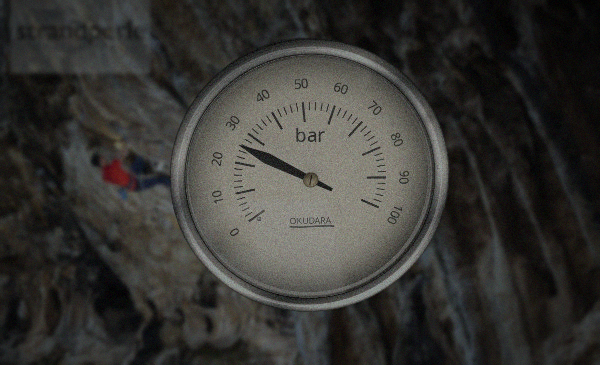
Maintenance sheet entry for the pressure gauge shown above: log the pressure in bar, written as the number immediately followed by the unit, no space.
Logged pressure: 26bar
